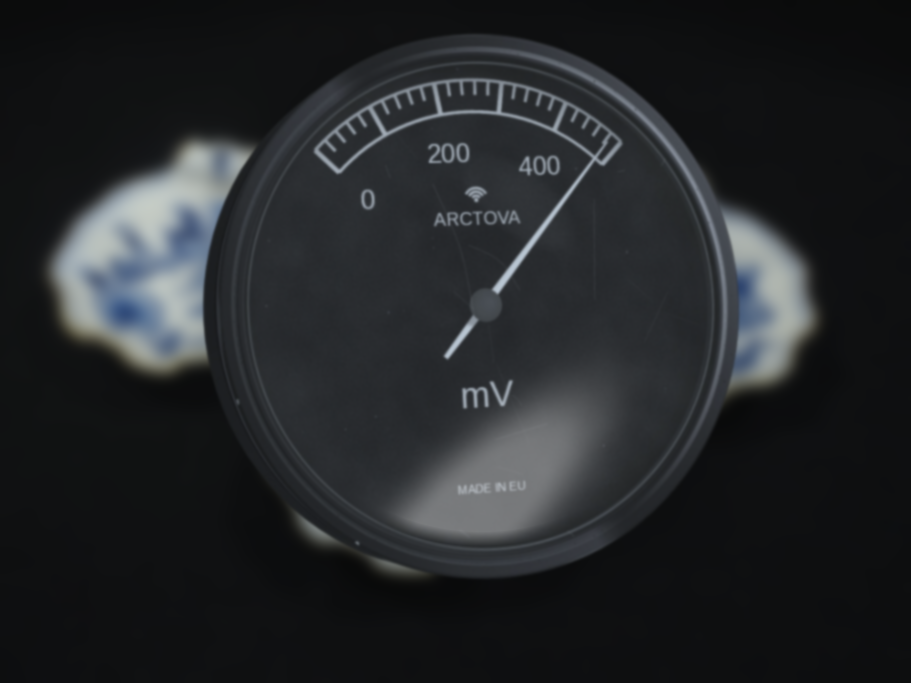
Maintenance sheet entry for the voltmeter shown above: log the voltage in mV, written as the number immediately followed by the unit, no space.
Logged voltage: 480mV
